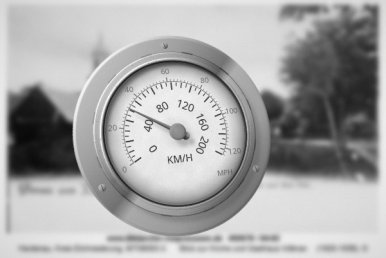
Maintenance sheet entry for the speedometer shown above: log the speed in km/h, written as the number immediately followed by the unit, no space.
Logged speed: 50km/h
